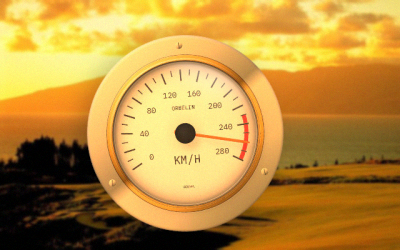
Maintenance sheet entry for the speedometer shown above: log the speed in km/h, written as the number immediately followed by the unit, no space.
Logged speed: 260km/h
